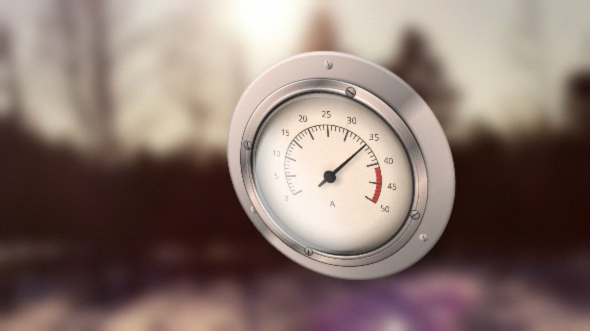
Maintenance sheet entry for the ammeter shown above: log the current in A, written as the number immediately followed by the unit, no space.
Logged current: 35A
